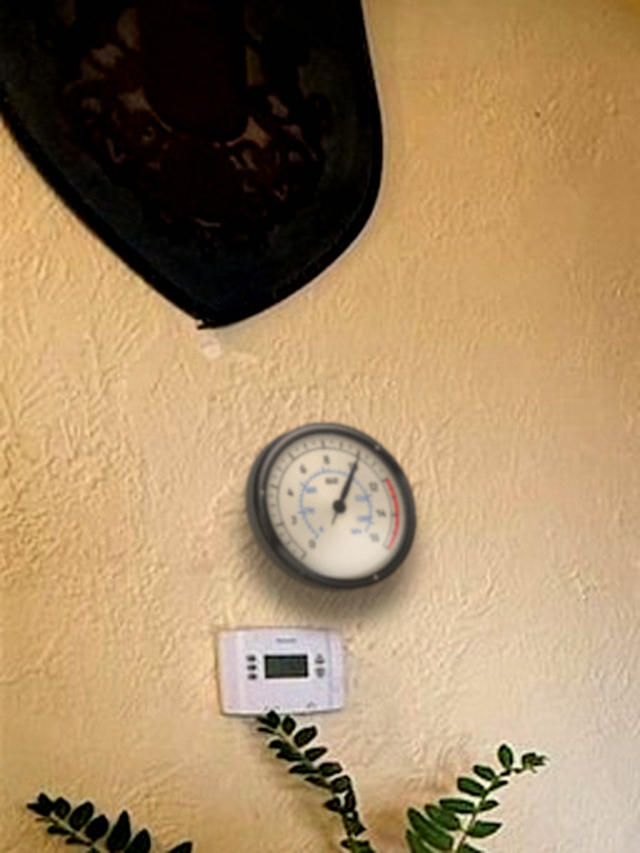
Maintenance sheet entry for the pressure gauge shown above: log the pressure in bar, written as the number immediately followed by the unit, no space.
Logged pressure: 10bar
